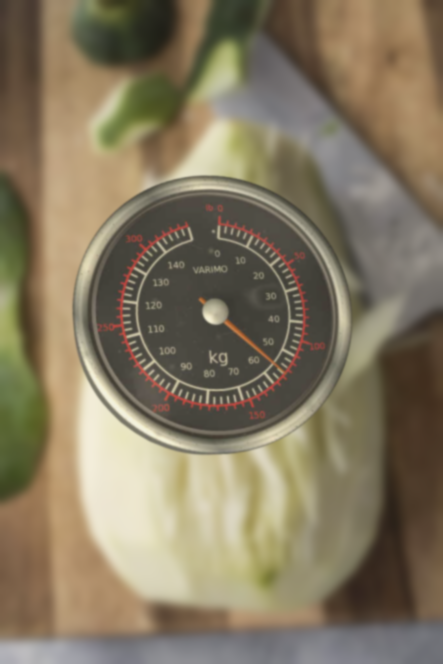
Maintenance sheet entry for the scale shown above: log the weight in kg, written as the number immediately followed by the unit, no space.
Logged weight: 56kg
